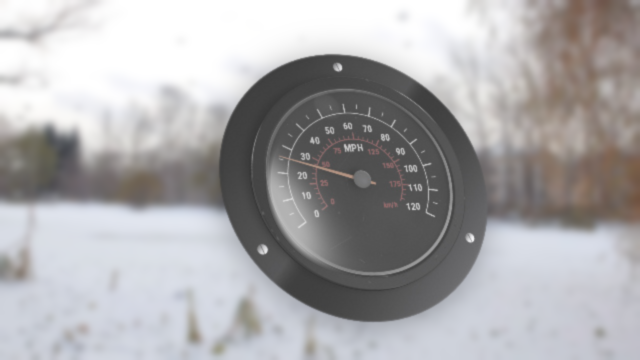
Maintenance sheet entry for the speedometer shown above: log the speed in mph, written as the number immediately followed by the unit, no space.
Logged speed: 25mph
